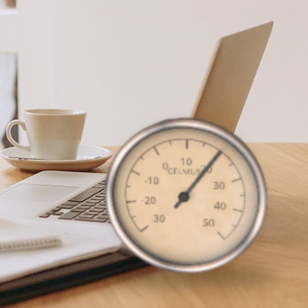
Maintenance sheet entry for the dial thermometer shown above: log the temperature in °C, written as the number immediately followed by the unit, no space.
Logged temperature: 20°C
